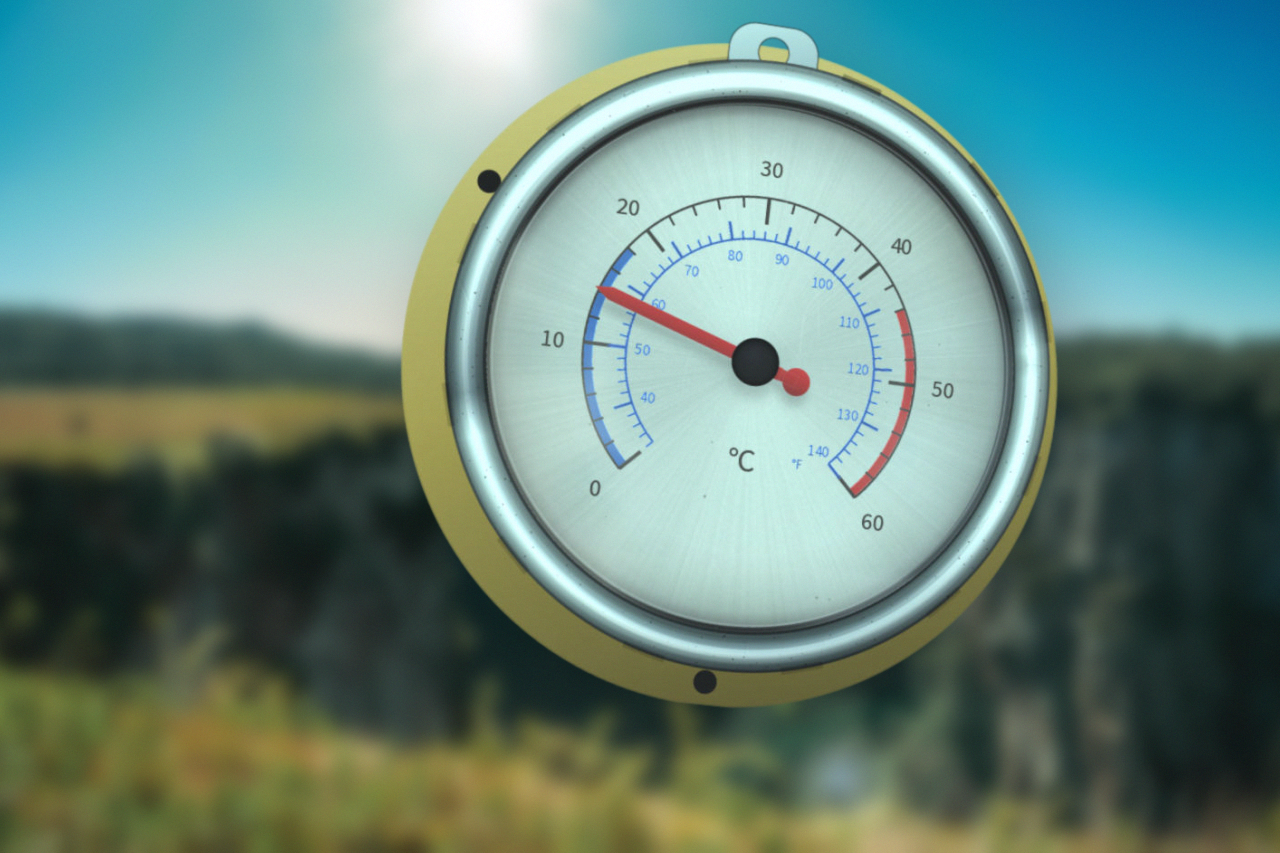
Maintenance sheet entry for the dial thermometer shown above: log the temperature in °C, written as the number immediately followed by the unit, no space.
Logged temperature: 14°C
